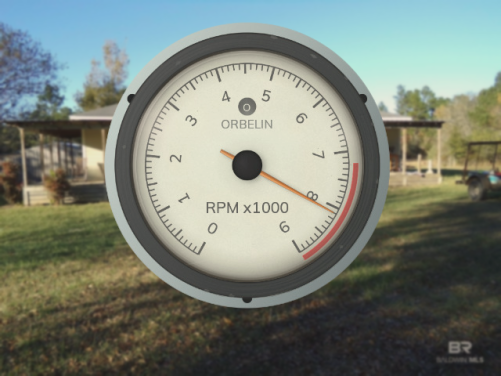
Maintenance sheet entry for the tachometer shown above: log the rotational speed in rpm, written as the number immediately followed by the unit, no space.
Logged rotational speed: 8100rpm
